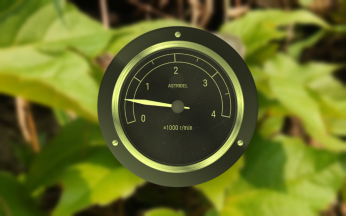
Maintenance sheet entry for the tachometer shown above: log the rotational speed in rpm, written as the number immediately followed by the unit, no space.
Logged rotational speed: 500rpm
